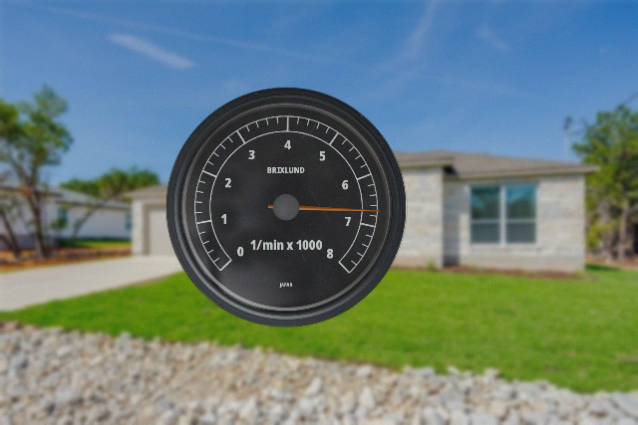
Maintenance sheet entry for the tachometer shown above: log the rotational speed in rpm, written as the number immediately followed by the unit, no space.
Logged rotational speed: 6700rpm
